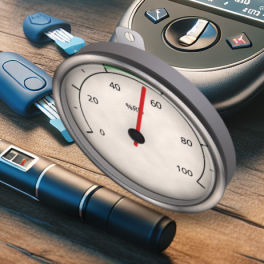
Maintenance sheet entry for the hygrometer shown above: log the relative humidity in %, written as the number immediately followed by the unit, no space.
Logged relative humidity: 55%
